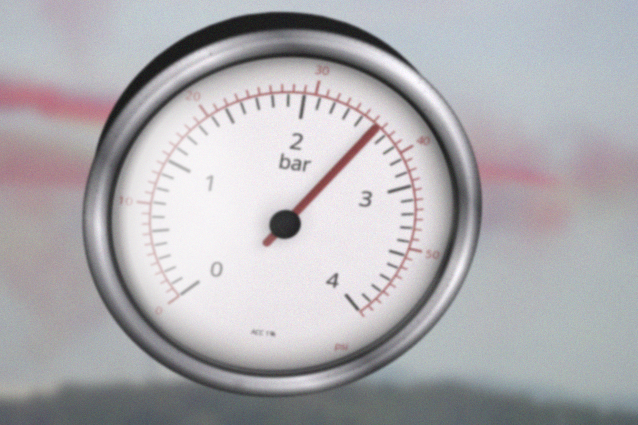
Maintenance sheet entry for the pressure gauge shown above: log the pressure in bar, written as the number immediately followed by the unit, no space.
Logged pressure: 2.5bar
